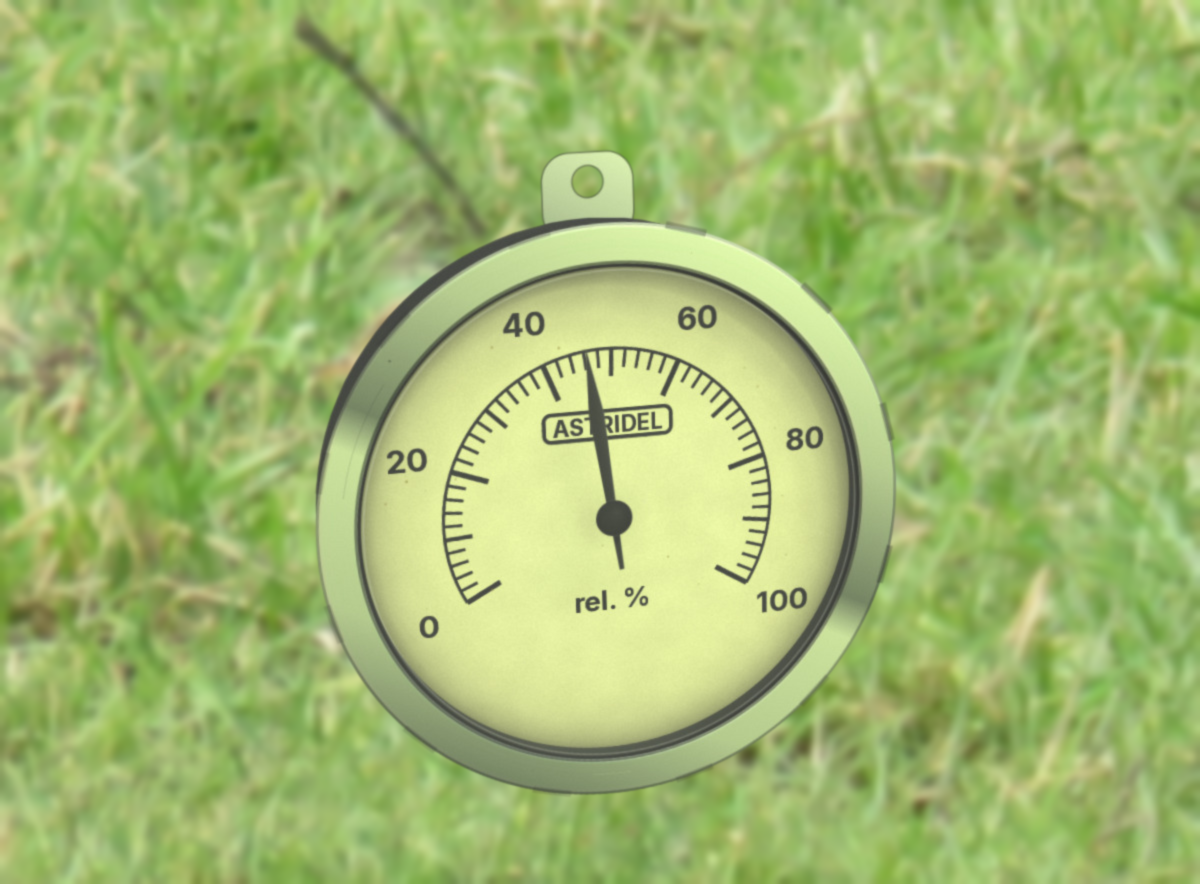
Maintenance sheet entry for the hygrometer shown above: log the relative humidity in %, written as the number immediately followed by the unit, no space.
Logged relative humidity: 46%
